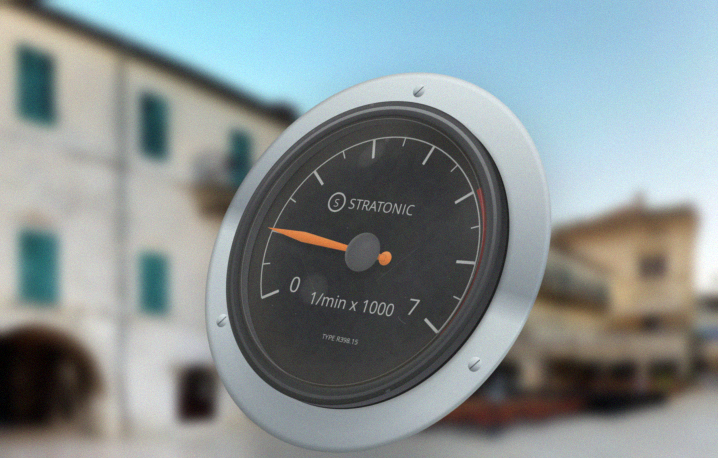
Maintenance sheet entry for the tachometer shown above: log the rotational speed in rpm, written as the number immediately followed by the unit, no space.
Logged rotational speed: 1000rpm
